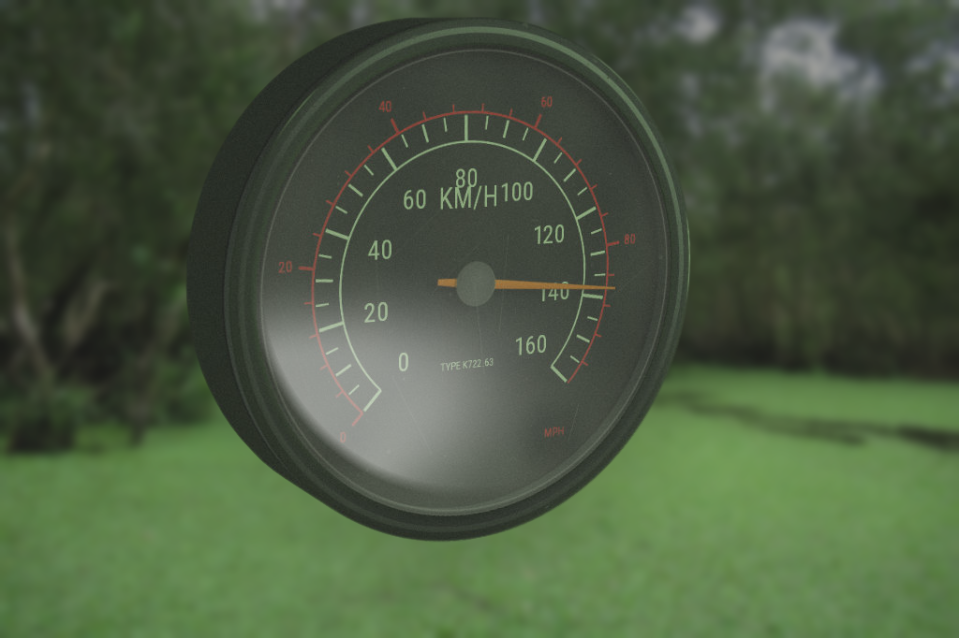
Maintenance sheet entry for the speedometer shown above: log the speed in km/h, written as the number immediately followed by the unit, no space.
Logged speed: 137.5km/h
